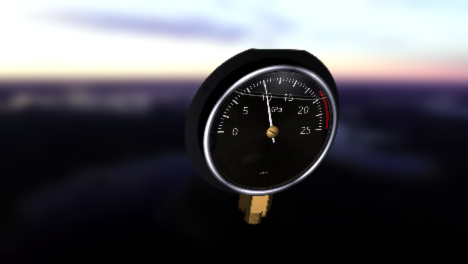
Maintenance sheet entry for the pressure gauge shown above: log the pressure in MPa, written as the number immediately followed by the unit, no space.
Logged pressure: 10MPa
